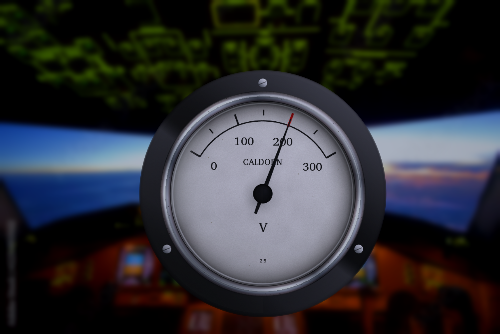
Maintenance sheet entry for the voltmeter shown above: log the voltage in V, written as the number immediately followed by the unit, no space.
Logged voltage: 200V
